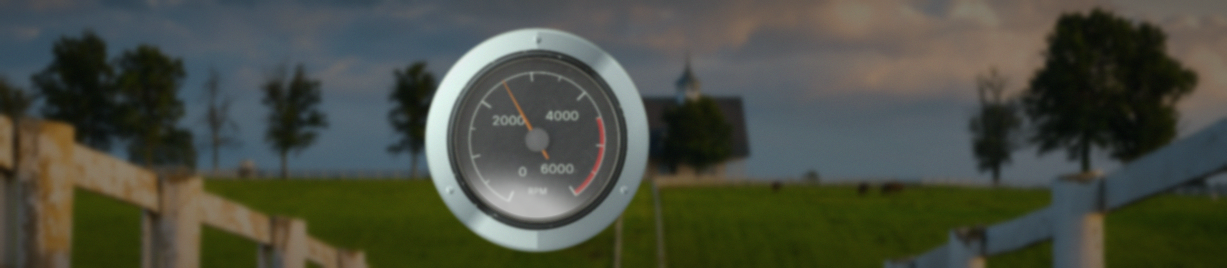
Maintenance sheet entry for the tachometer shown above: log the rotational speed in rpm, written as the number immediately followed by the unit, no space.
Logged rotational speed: 2500rpm
